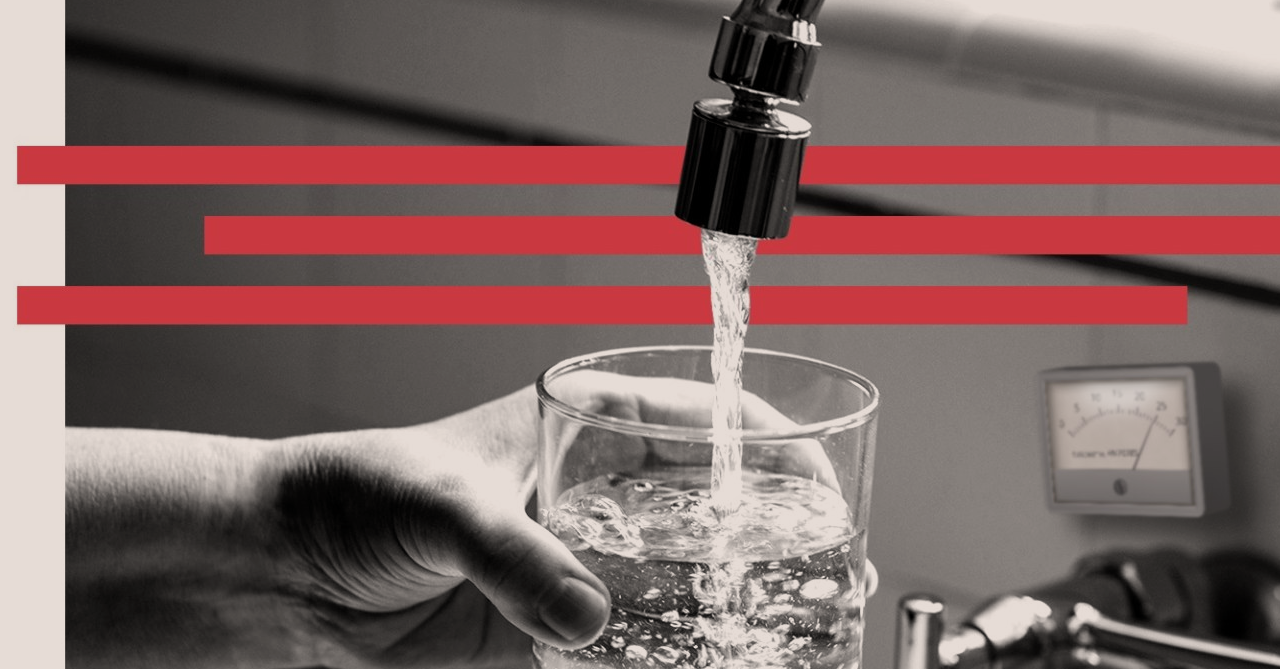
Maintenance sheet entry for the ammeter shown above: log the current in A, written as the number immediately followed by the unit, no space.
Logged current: 25A
